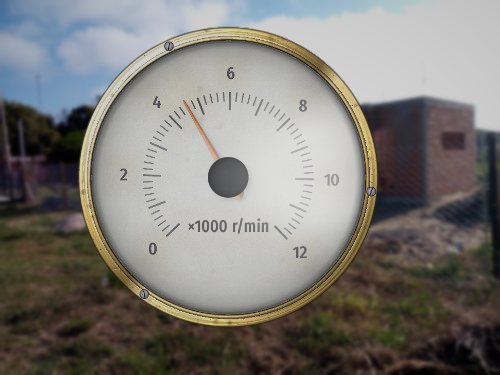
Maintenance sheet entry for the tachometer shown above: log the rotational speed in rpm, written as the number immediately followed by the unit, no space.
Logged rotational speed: 4600rpm
